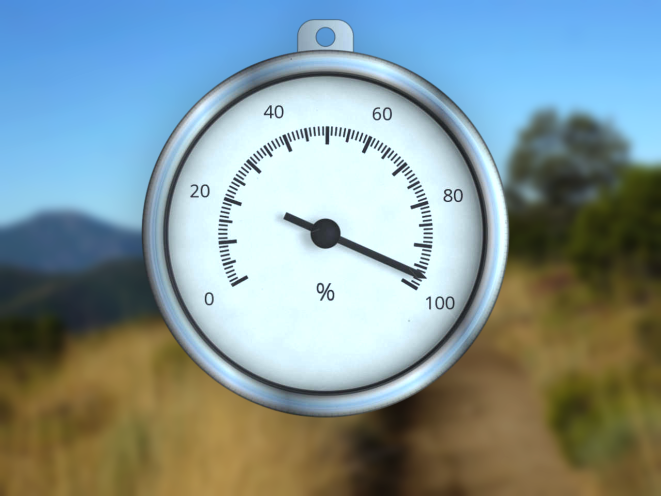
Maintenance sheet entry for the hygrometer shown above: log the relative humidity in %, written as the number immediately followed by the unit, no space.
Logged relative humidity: 97%
